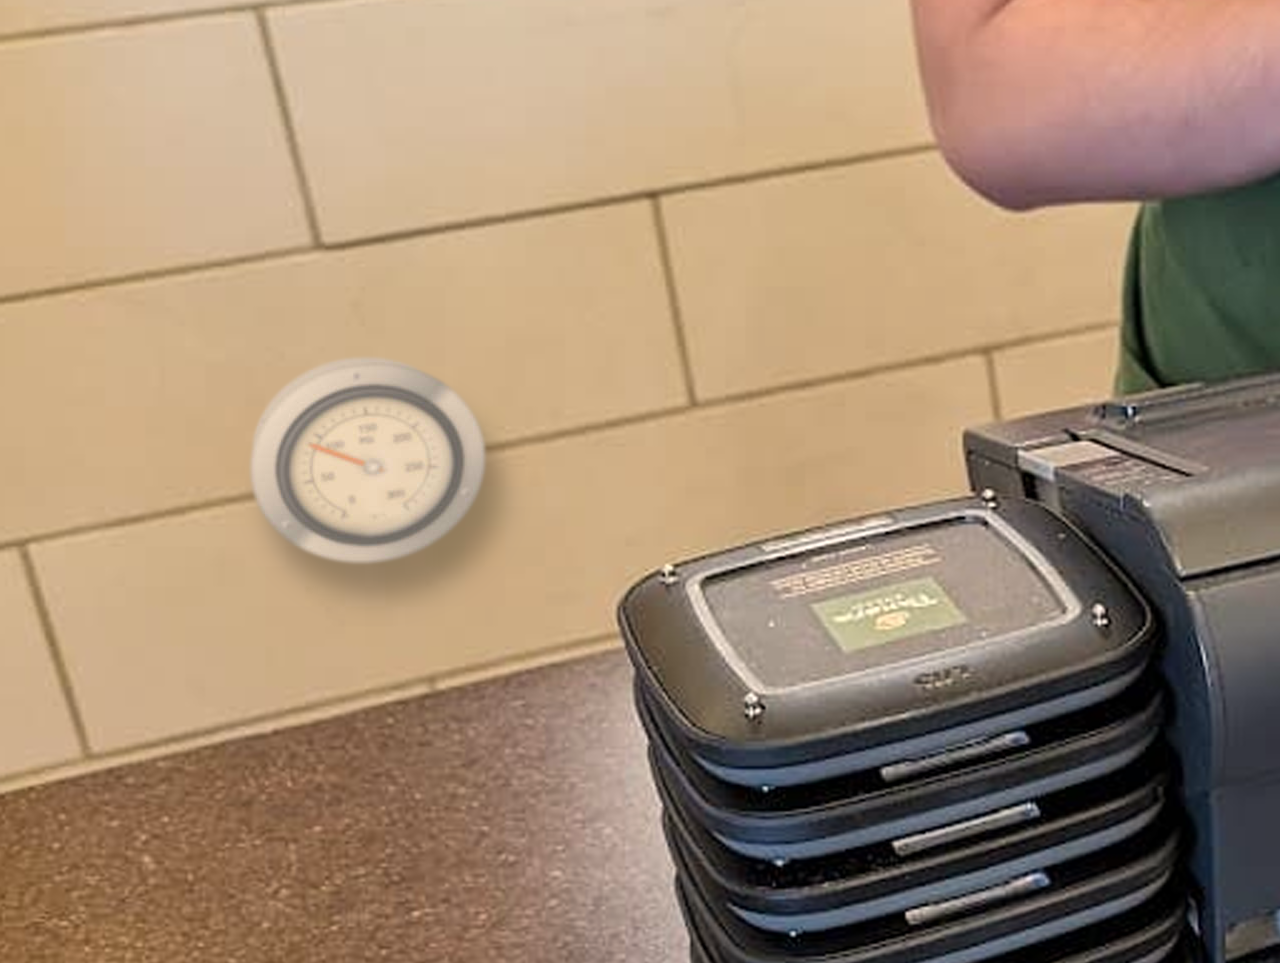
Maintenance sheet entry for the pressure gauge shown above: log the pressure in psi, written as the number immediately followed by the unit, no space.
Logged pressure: 90psi
